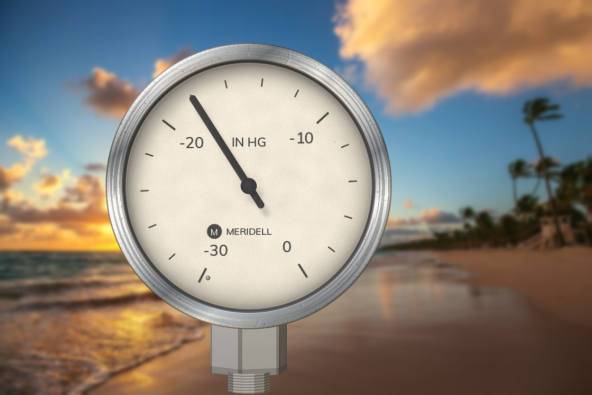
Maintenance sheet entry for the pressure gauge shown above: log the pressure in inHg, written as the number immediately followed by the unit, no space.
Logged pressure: -18inHg
